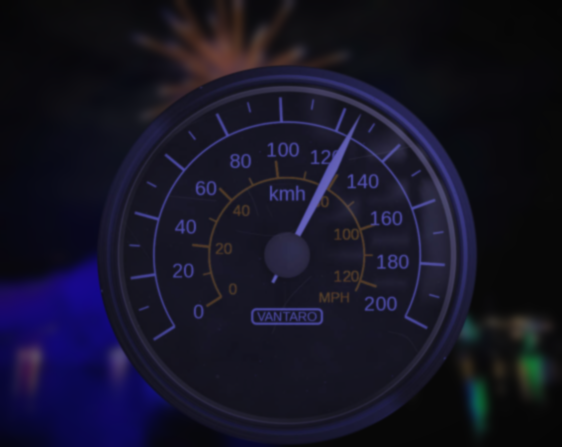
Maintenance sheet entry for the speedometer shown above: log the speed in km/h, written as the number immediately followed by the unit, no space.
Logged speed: 125km/h
